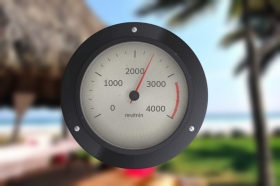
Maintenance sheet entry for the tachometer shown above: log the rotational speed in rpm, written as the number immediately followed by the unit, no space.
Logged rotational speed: 2400rpm
